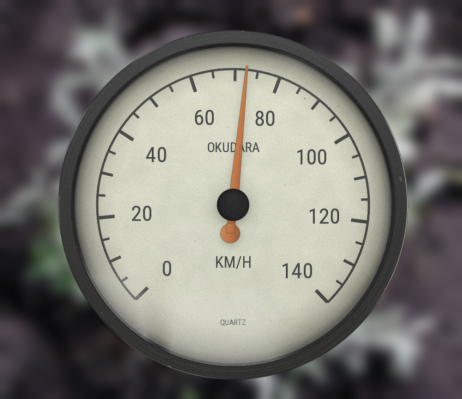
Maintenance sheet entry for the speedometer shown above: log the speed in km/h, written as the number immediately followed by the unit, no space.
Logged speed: 72.5km/h
